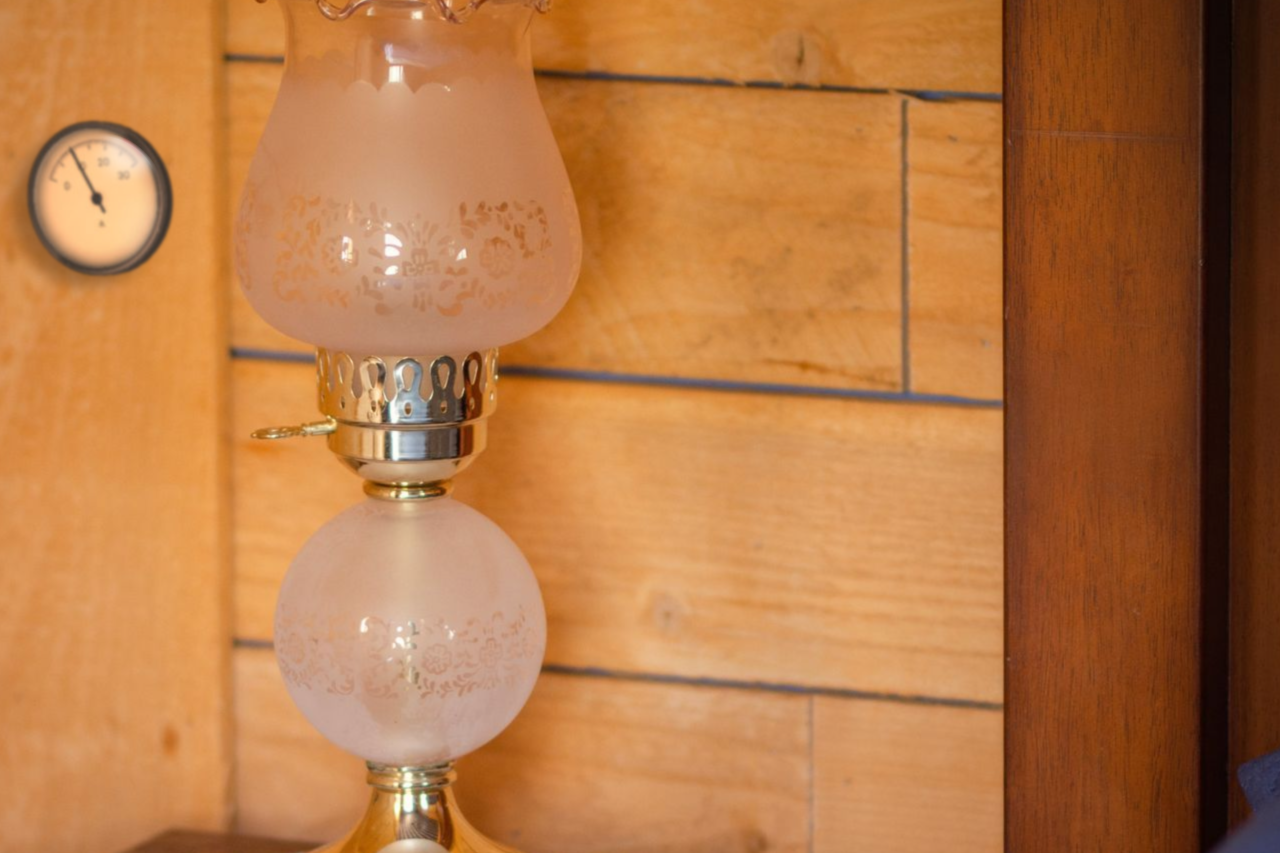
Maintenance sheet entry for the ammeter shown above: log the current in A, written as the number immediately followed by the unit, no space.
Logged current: 10A
